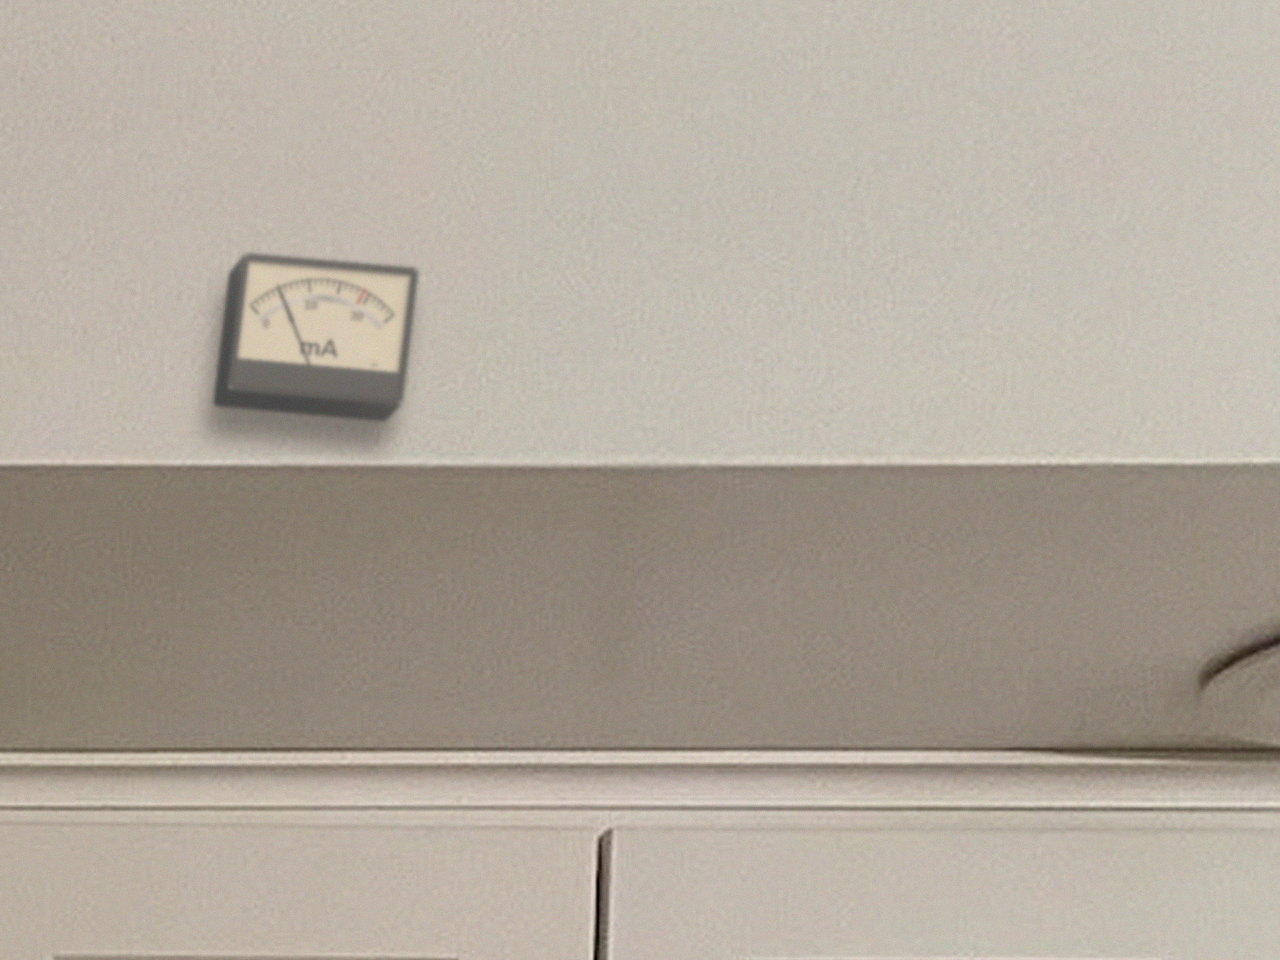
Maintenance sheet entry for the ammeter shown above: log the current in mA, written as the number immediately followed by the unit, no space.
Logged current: 5mA
